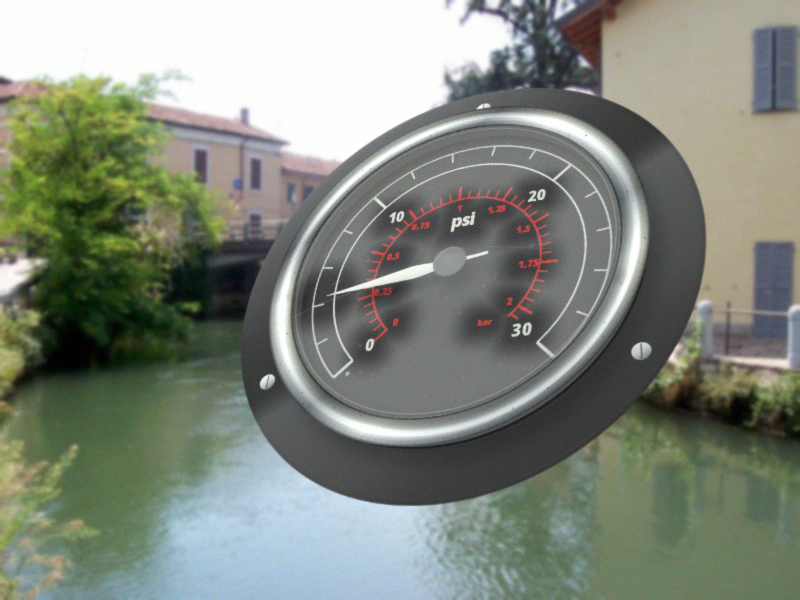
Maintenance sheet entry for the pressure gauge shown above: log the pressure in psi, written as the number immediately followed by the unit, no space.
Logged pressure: 4psi
